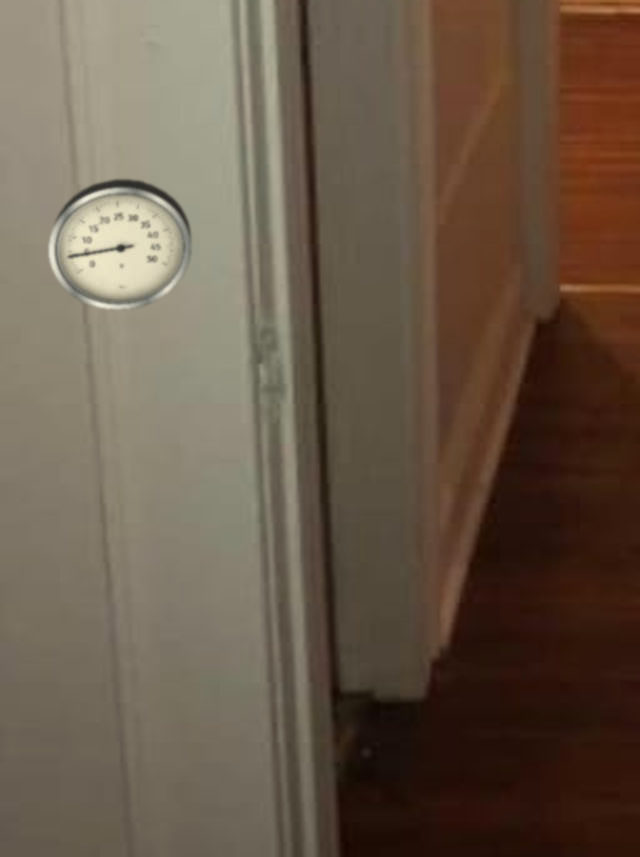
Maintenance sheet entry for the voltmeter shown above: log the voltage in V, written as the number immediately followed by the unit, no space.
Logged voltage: 5V
